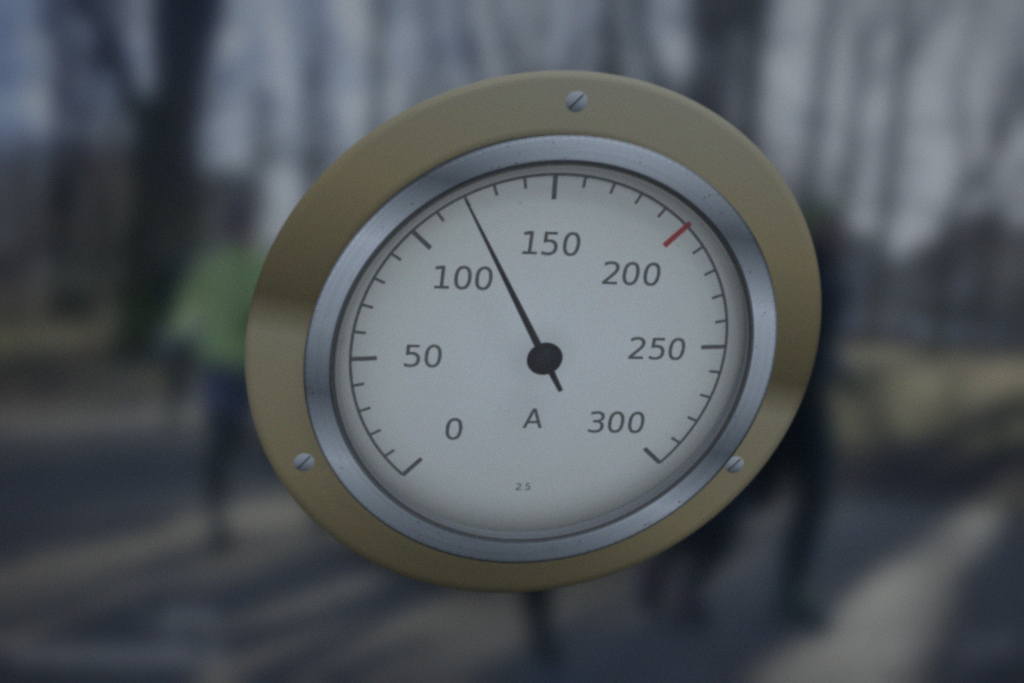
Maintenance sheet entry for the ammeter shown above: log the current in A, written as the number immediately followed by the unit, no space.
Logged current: 120A
